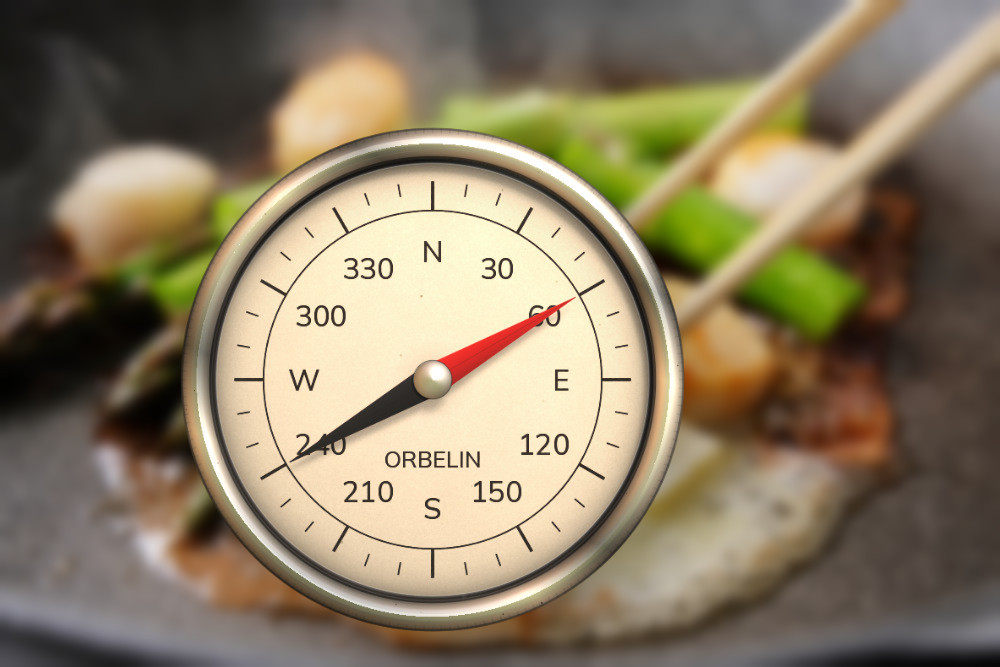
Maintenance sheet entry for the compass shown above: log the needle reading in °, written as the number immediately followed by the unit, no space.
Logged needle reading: 60°
